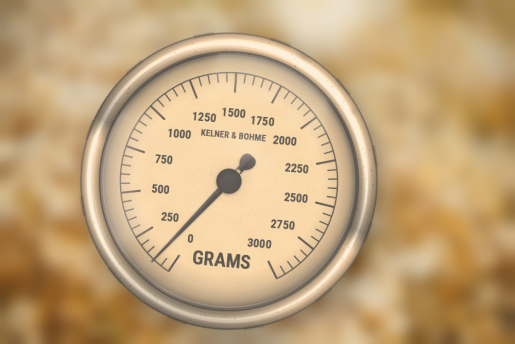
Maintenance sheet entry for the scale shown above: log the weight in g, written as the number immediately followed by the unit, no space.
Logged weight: 100g
